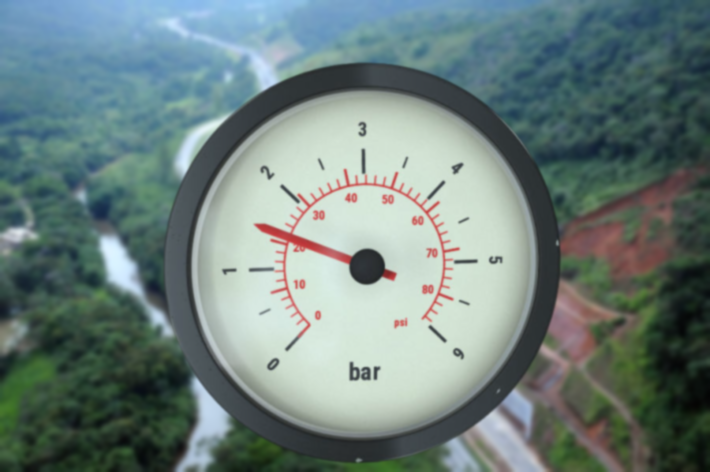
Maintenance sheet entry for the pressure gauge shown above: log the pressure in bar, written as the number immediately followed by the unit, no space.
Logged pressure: 1.5bar
